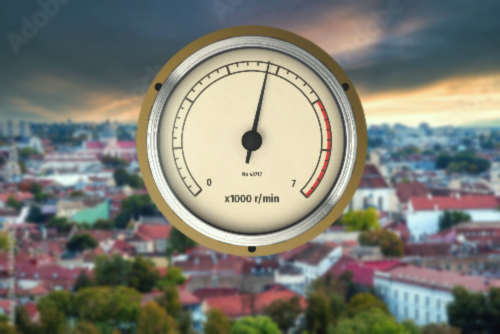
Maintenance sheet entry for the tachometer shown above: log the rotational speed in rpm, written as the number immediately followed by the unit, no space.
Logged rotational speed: 3800rpm
